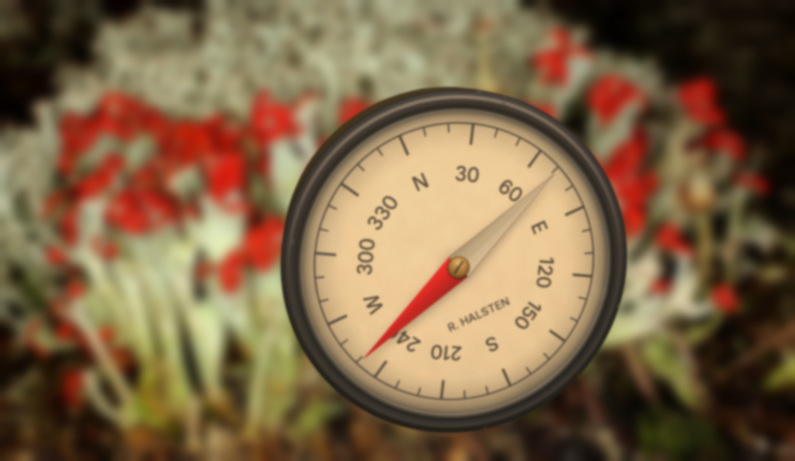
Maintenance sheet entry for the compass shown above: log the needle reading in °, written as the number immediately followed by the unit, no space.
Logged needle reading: 250°
